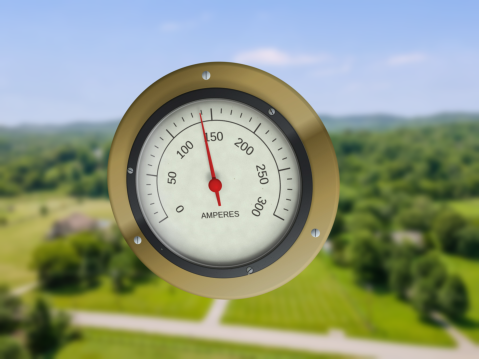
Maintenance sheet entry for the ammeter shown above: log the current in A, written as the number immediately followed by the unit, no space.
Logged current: 140A
